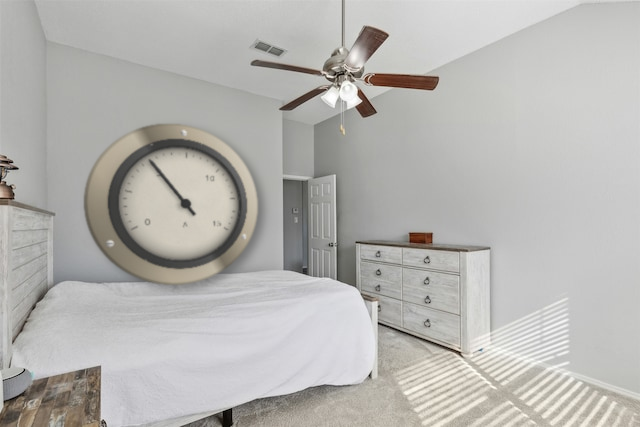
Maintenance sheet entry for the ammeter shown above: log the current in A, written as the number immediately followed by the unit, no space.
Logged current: 5A
